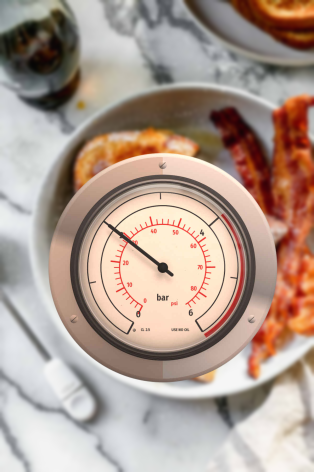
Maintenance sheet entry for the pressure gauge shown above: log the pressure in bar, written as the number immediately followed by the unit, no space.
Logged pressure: 2bar
